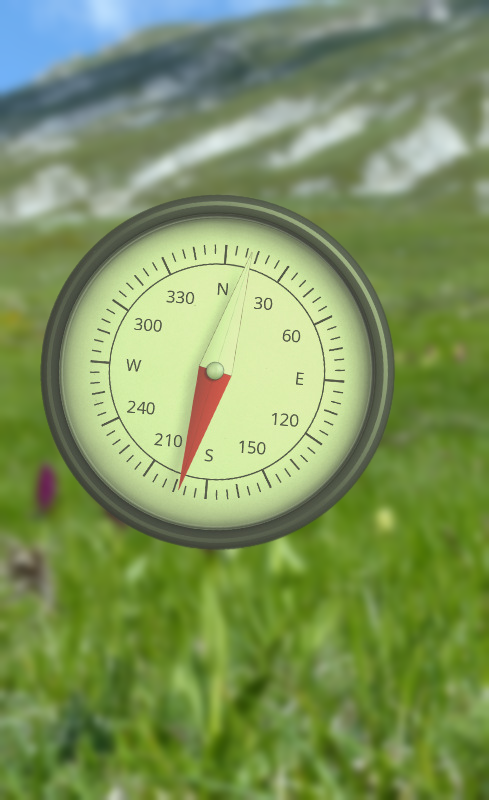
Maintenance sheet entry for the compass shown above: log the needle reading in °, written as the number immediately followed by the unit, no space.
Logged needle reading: 192.5°
